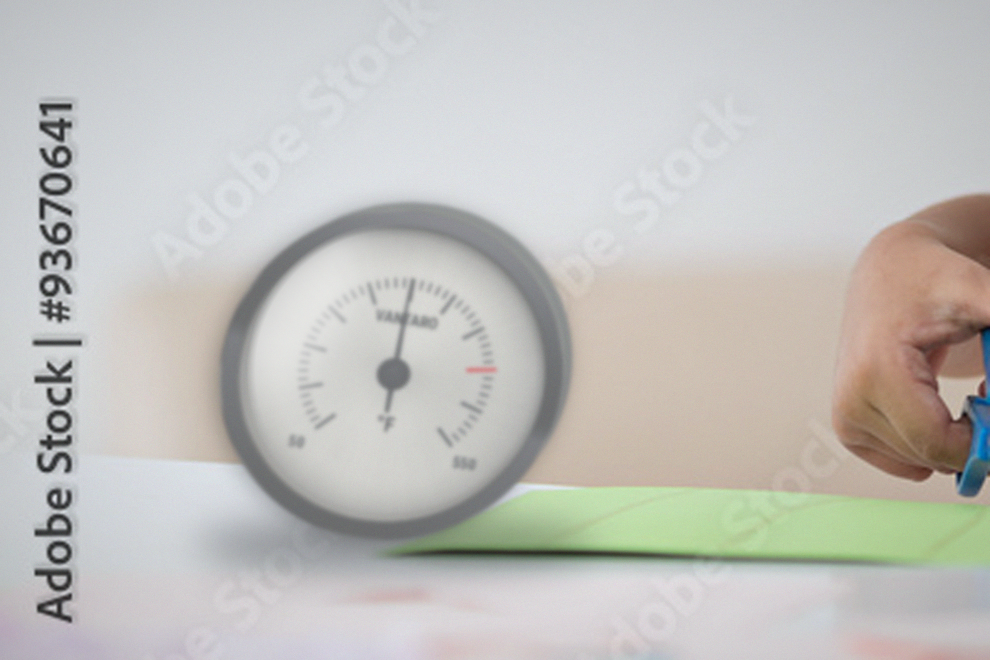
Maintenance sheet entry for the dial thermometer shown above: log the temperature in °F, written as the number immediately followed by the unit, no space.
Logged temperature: 300°F
